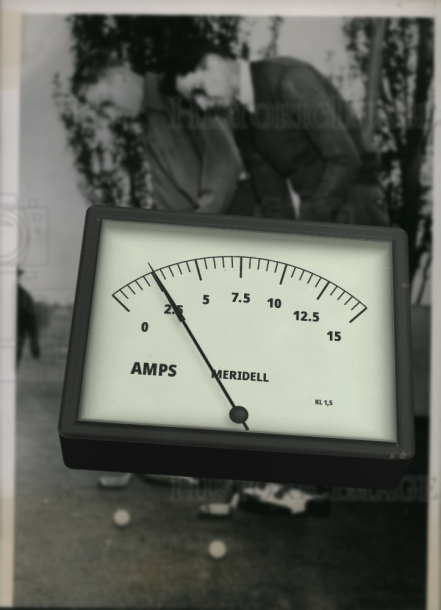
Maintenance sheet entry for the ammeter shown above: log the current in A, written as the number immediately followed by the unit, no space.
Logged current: 2.5A
